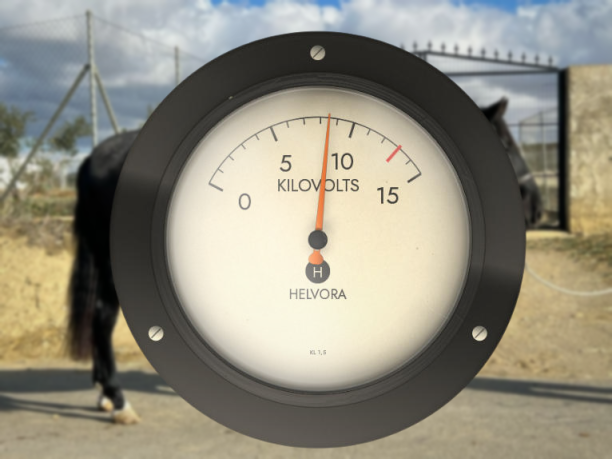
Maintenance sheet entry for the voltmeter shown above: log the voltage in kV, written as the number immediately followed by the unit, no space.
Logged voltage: 8.5kV
